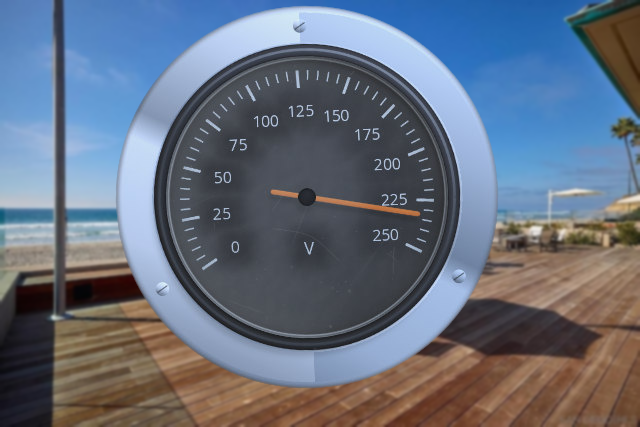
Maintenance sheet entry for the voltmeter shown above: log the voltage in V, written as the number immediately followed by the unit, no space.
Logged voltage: 232.5V
